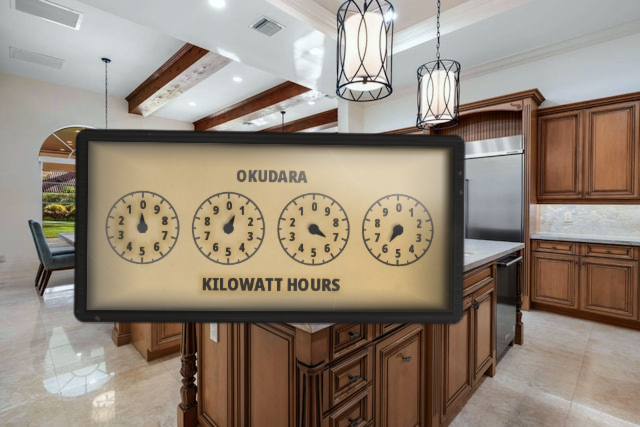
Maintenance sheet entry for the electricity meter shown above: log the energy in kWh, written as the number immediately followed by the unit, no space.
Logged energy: 66kWh
